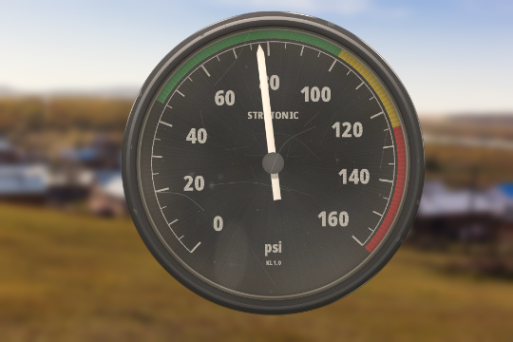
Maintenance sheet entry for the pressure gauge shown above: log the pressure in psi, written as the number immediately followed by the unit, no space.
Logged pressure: 77.5psi
